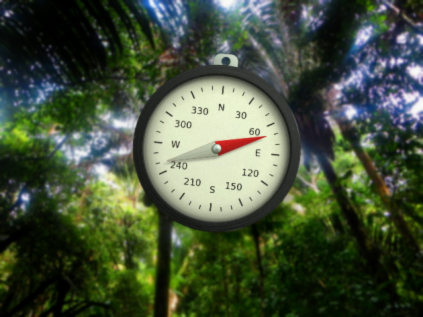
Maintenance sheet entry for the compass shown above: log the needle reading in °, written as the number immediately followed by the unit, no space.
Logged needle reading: 70°
